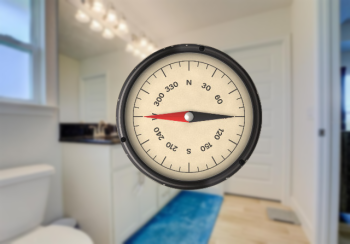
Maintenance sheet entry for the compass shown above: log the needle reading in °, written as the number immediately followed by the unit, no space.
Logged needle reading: 270°
